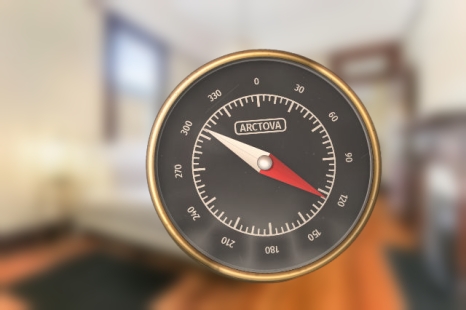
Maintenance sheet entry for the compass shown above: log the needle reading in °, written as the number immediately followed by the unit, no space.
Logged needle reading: 125°
